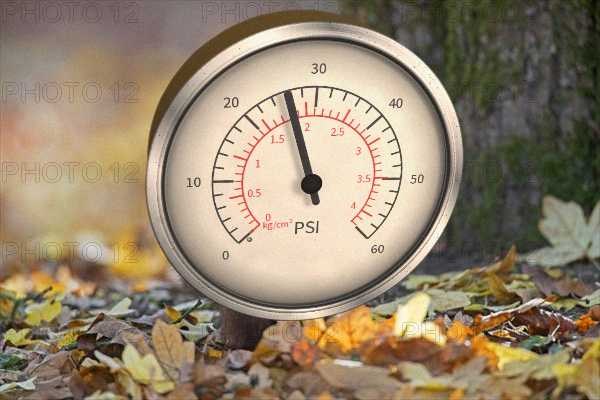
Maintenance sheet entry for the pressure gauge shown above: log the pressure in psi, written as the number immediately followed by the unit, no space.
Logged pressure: 26psi
